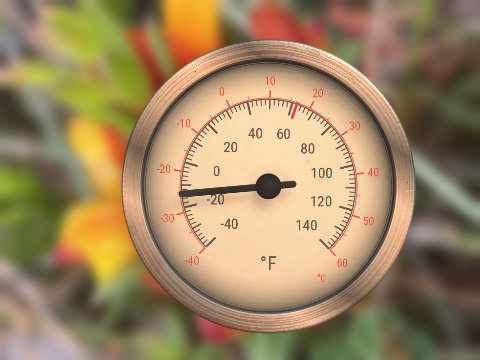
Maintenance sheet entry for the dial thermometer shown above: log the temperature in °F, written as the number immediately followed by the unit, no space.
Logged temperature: -14°F
